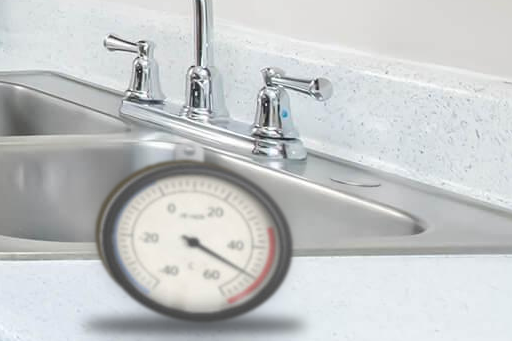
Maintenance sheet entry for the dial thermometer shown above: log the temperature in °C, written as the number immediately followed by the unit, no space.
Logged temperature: 50°C
